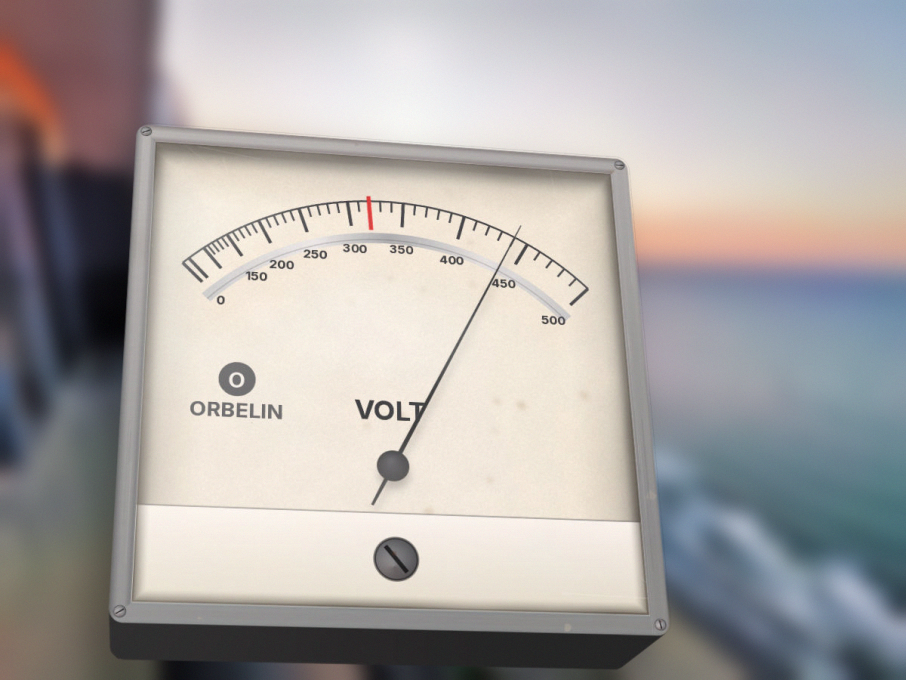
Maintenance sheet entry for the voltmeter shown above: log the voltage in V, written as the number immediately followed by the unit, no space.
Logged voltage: 440V
